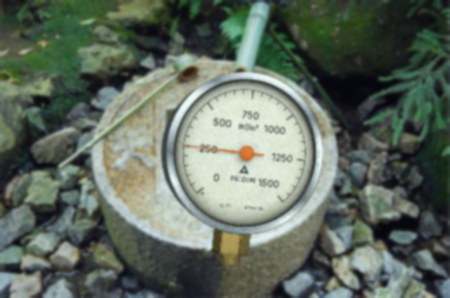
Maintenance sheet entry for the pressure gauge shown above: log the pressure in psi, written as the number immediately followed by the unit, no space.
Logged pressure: 250psi
